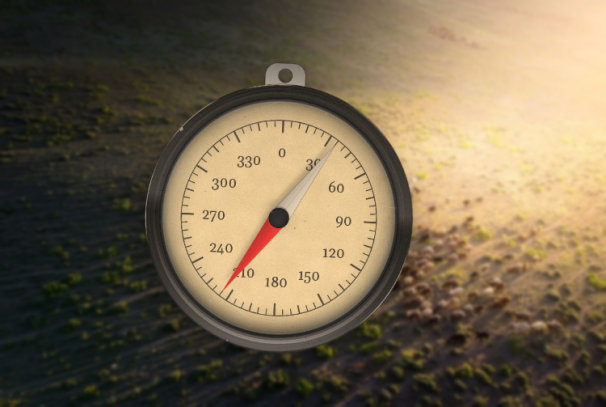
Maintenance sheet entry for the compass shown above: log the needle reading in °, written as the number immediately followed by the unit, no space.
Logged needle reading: 215°
